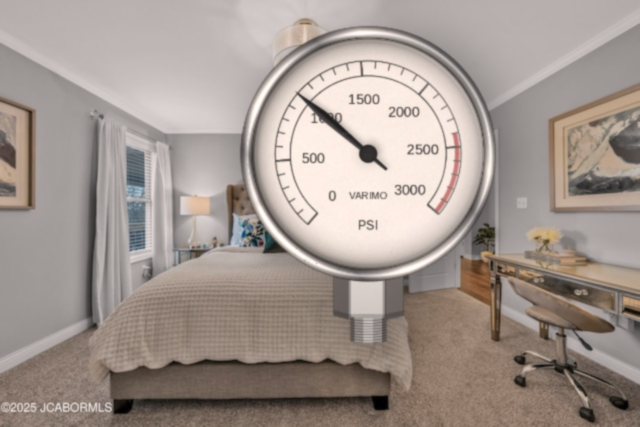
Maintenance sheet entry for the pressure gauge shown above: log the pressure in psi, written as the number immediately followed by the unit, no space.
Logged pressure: 1000psi
